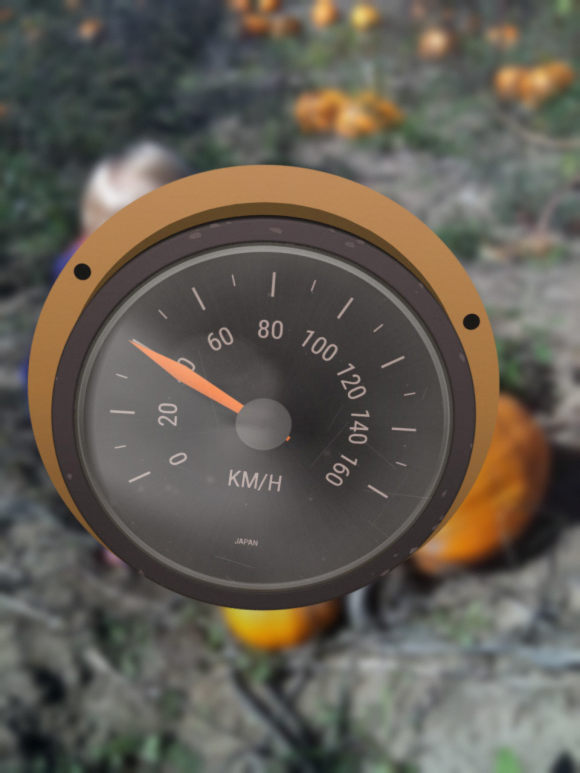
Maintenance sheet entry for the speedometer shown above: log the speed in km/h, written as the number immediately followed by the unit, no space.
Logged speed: 40km/h
